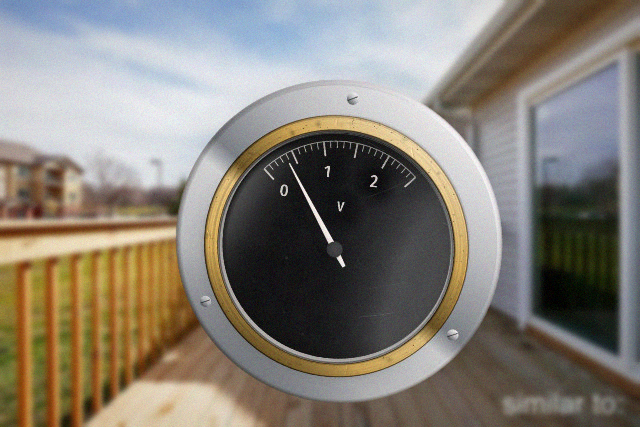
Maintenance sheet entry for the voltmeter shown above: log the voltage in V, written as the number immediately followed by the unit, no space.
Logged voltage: 0.4V
